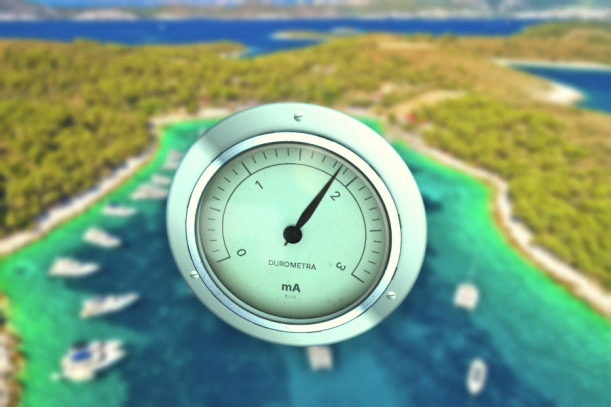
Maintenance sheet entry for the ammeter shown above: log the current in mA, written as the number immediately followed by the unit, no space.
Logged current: 1.85mA
